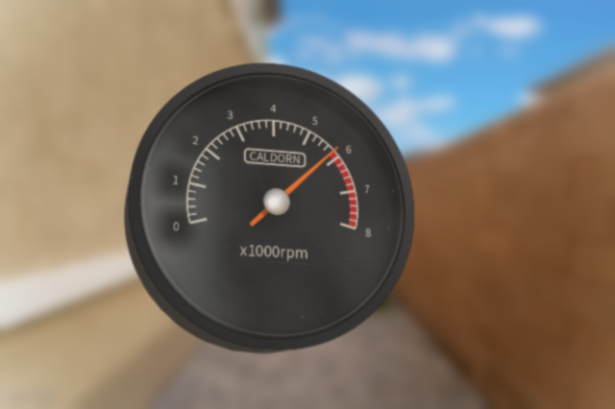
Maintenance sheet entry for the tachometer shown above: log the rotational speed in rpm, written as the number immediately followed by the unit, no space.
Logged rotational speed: 5800rpm
